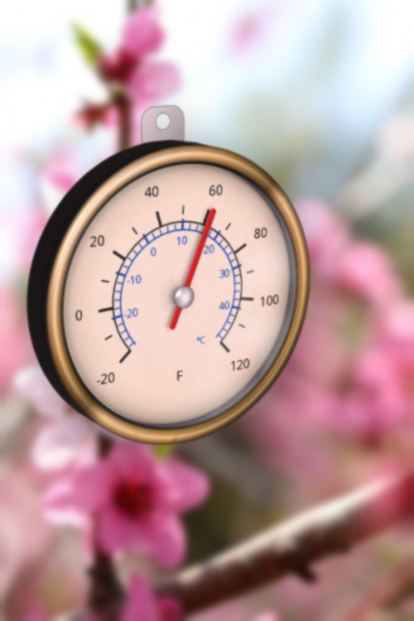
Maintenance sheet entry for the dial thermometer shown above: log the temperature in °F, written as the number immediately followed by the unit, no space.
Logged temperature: 60°F
